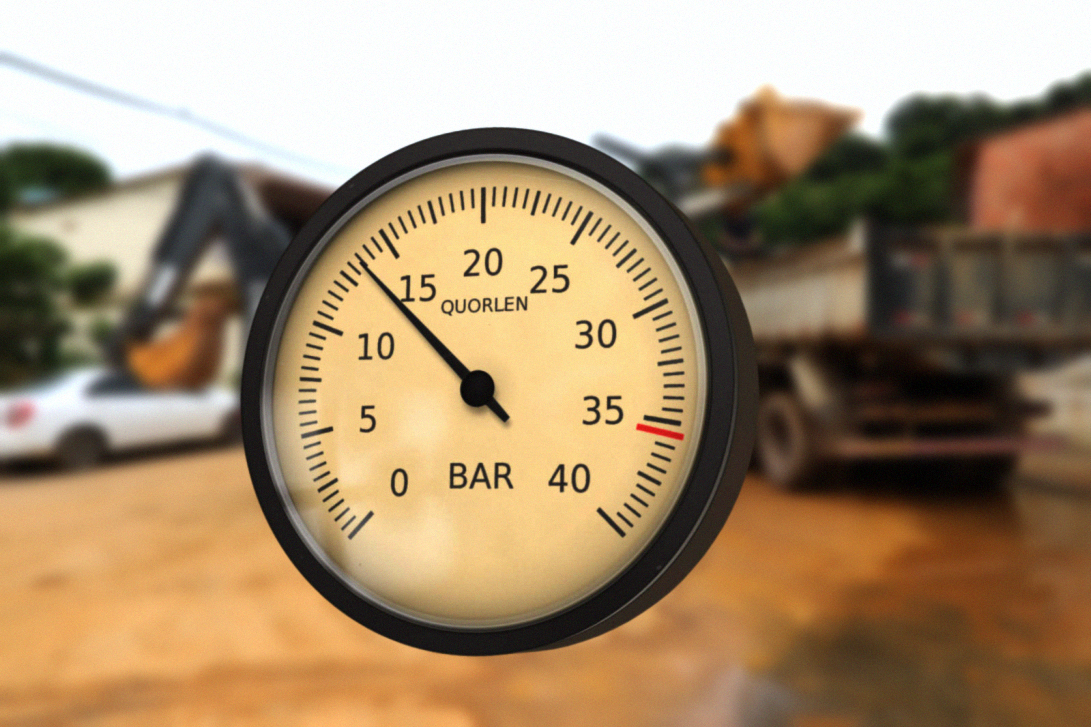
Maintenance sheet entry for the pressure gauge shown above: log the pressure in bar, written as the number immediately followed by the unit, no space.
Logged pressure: 13.5bar
